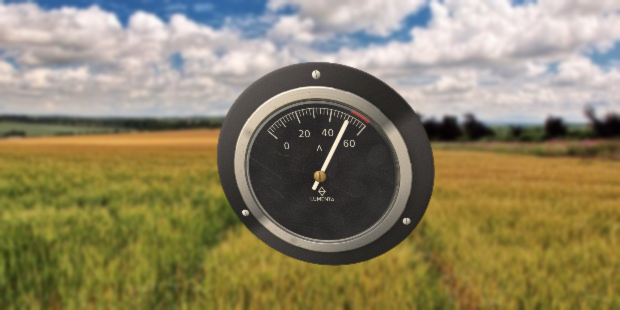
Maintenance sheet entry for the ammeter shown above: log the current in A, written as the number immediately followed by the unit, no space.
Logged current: 50A
